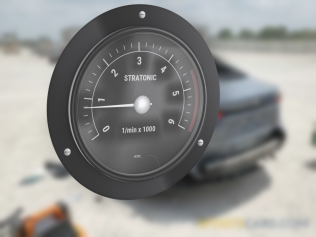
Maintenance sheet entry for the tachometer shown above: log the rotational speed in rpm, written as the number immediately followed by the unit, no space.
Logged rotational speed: 800rpm
